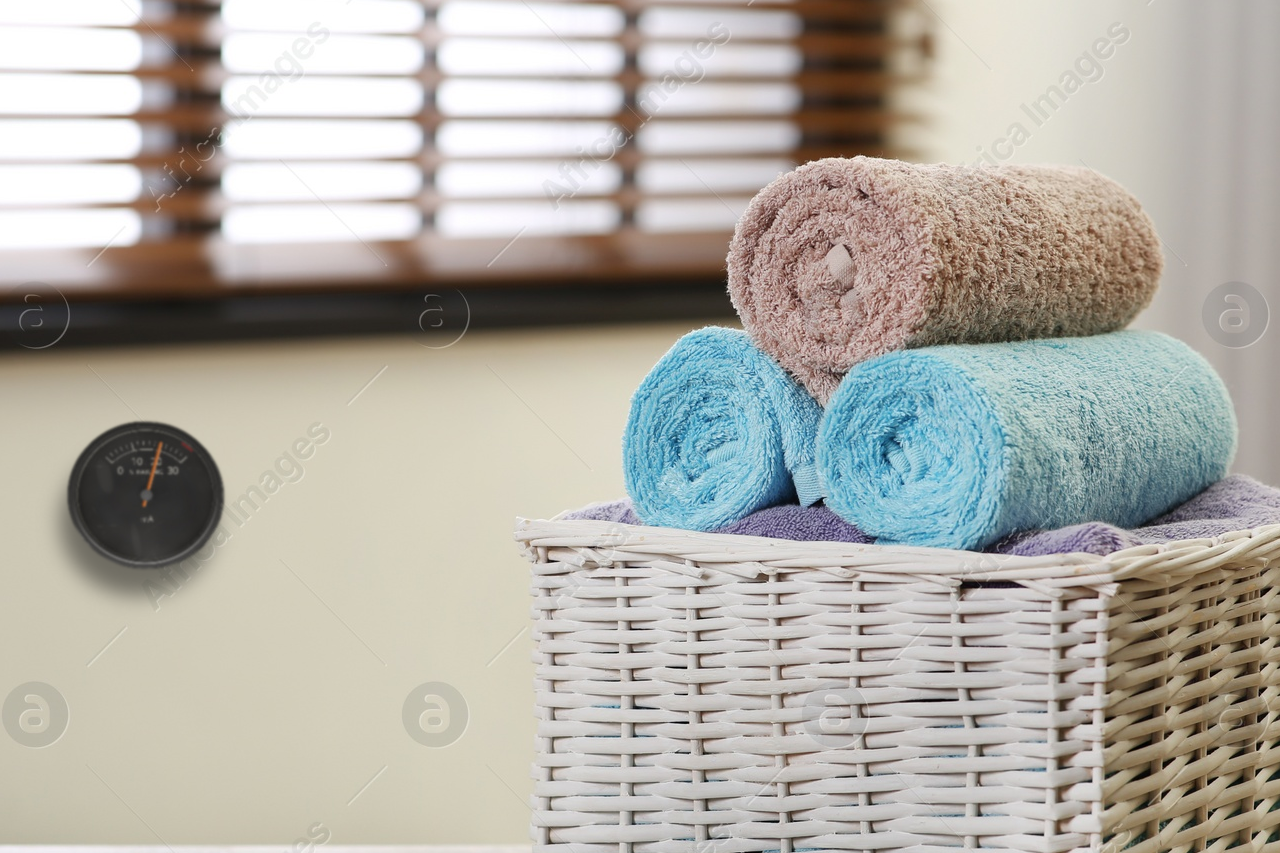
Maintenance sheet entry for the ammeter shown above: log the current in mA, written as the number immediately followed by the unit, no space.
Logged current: 20mA
